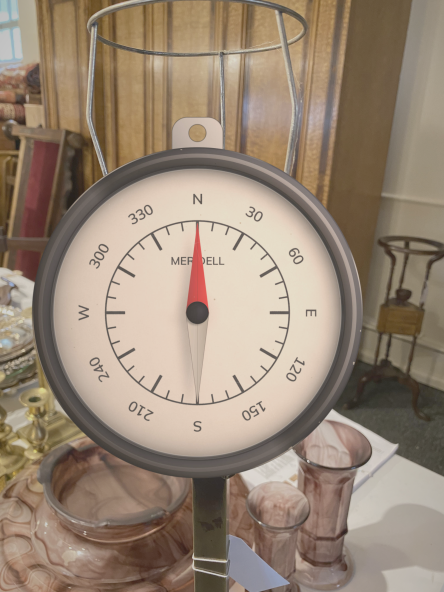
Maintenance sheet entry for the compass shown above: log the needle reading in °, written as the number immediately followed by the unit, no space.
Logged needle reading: 0°
